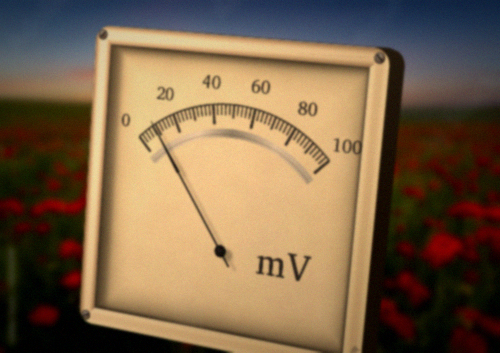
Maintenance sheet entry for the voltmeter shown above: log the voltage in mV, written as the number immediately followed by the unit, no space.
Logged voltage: 10mV
